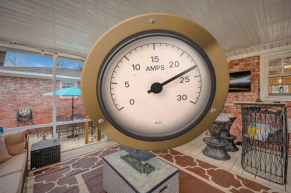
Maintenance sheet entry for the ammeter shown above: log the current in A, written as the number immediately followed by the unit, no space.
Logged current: 23A
